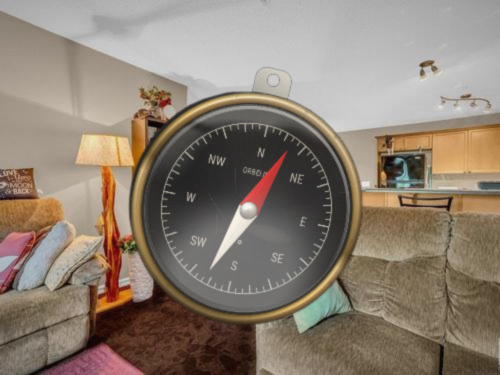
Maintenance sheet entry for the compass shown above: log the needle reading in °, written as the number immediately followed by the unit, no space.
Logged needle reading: 20°
